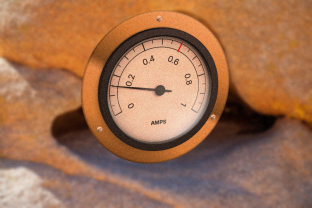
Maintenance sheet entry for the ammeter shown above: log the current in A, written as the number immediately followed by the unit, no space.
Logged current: 0.15A
